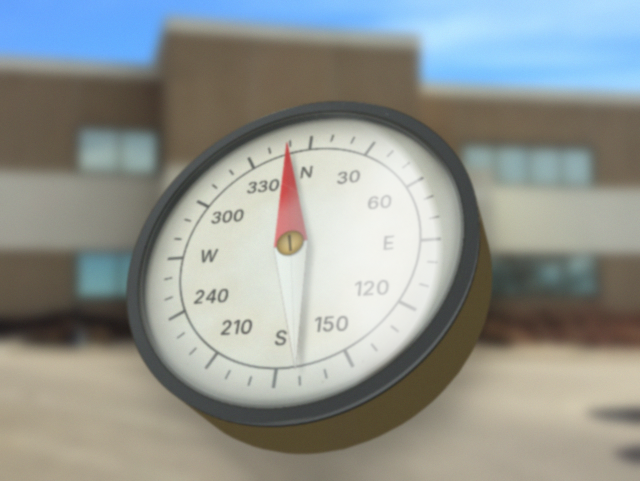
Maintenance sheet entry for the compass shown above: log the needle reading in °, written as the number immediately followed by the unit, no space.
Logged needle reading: 350°
